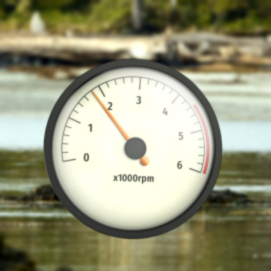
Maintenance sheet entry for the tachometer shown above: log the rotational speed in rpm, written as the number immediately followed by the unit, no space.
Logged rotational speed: 1800rpm
